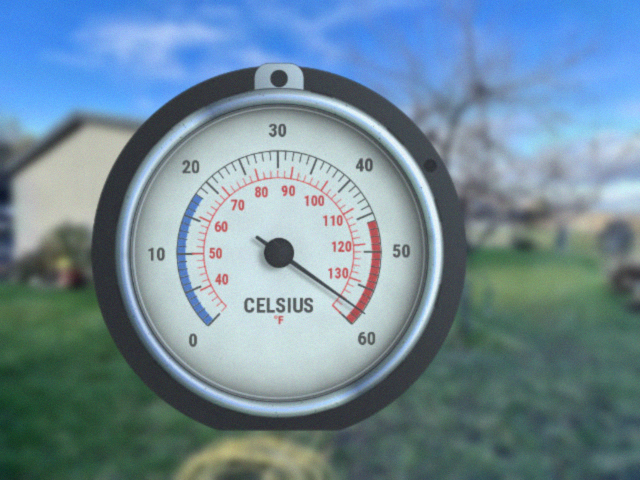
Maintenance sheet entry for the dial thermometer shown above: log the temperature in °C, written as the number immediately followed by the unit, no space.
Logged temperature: 58°C
